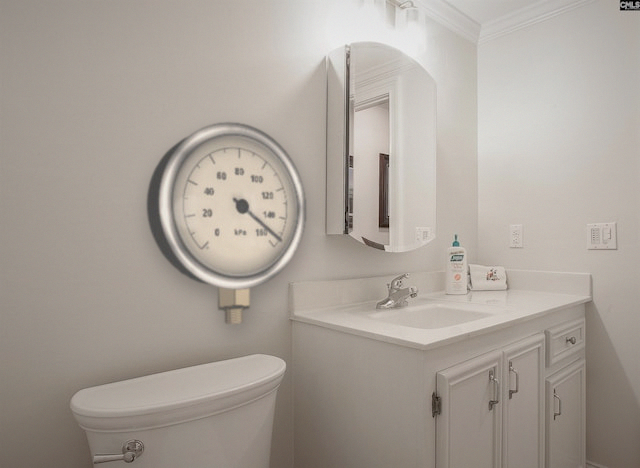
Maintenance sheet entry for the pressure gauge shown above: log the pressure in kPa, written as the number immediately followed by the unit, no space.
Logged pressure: 155kPa
